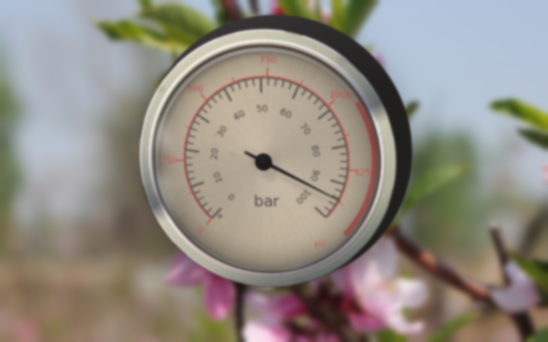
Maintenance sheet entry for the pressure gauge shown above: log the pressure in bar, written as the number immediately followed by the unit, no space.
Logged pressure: 94bar
